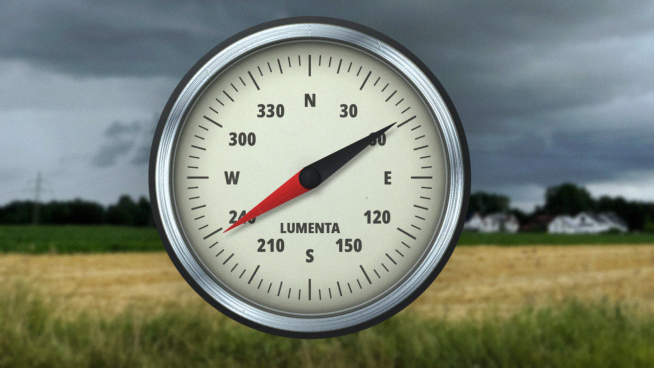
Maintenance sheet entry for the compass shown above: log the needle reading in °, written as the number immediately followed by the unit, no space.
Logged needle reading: 237.5°
